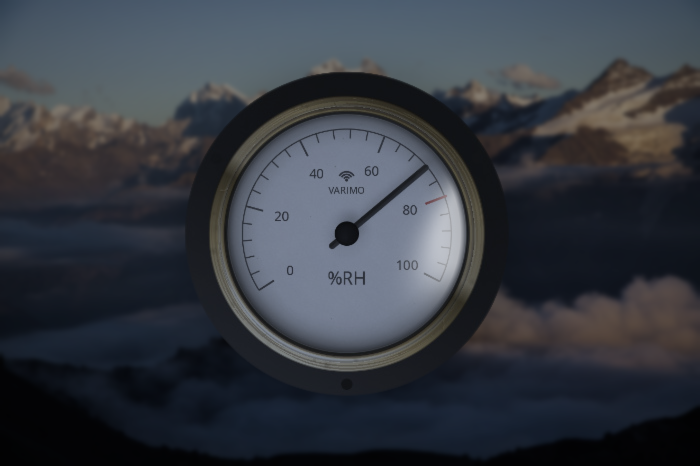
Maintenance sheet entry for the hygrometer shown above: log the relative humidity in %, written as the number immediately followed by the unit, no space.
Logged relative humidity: 72%
